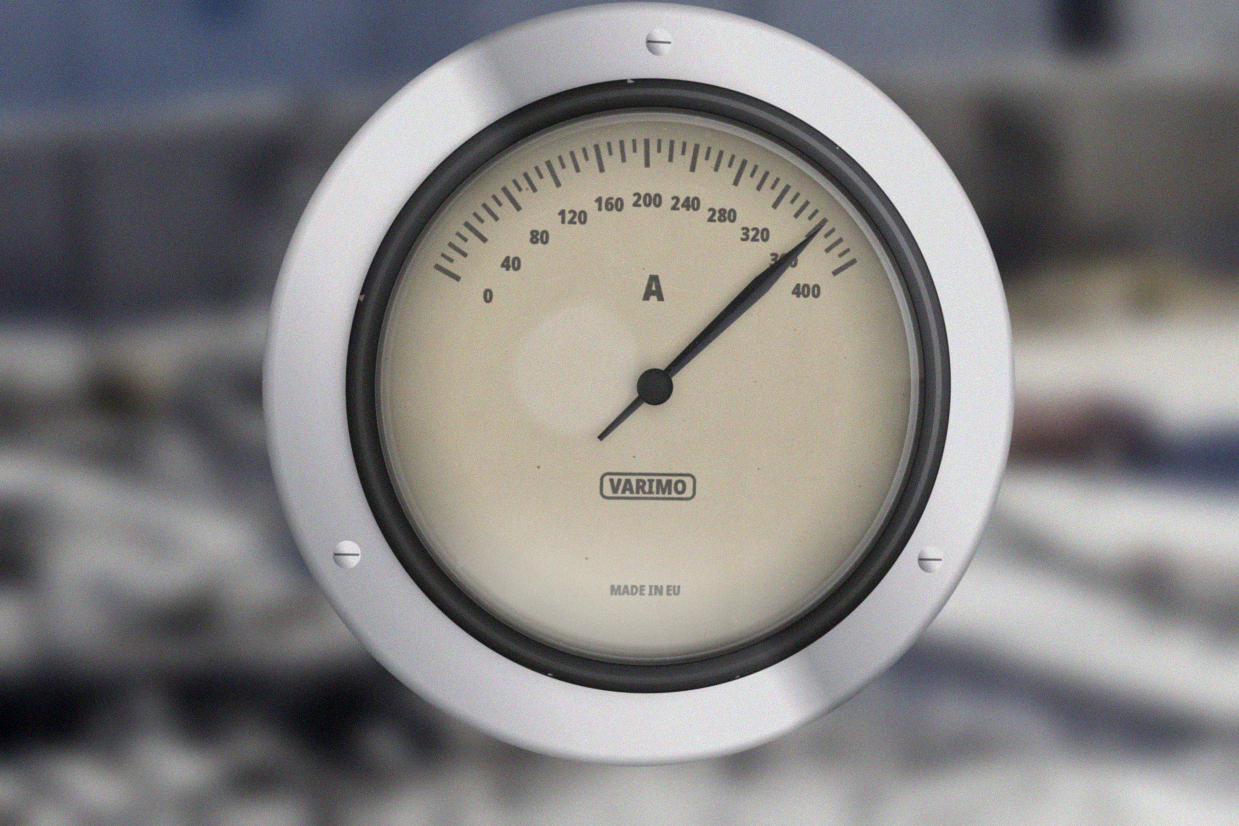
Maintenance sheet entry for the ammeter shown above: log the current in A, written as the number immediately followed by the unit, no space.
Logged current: 360A
